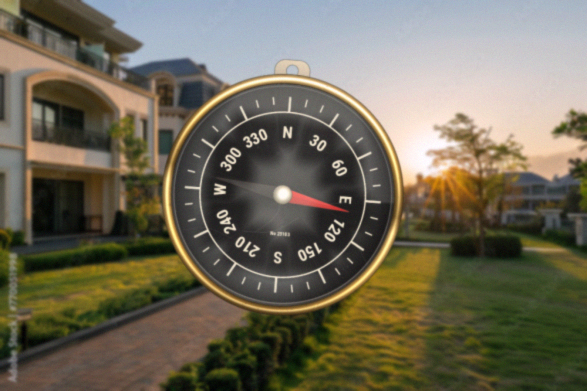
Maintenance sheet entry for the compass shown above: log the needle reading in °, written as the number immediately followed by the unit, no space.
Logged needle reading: 100°
